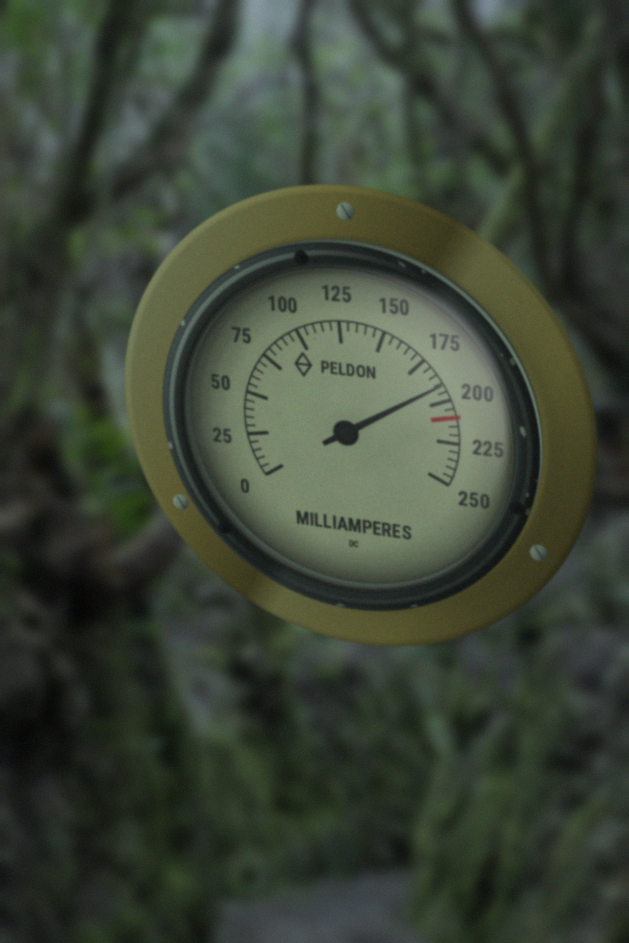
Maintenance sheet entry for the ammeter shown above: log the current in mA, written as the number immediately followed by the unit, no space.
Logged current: 190mA
